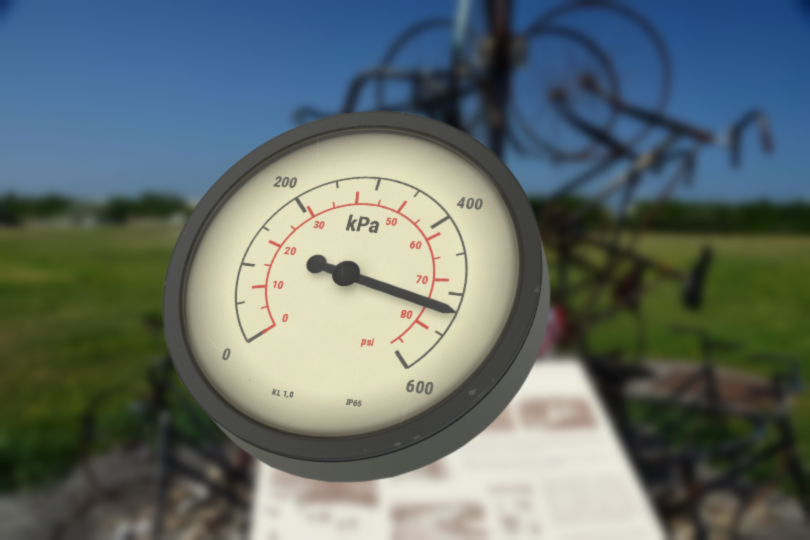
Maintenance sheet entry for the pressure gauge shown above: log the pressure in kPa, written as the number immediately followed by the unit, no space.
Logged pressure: 525kPa
